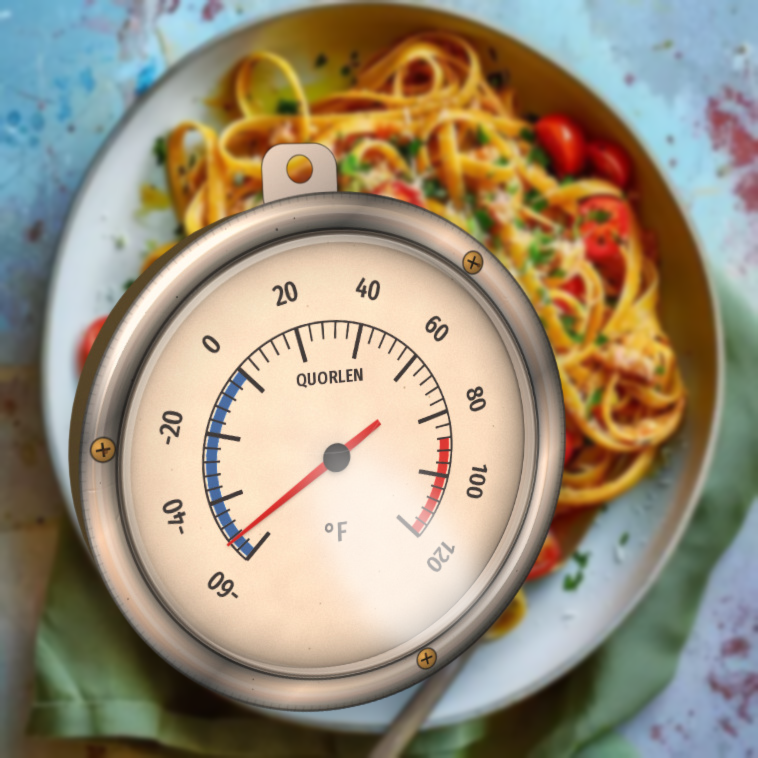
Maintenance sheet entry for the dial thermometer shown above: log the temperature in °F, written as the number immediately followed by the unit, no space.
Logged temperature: -52°F
